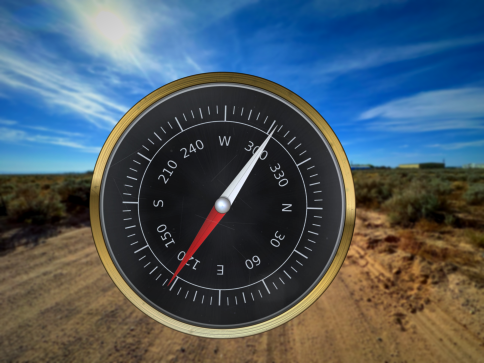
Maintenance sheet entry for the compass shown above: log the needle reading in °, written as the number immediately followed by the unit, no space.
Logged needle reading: 122.5°
